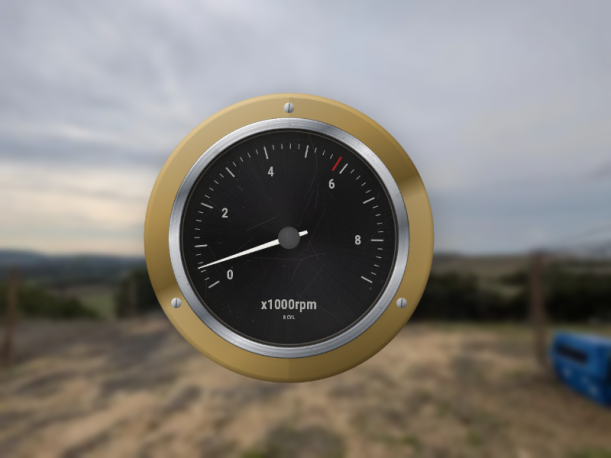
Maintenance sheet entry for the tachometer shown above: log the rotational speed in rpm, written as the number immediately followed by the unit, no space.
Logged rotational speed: 500rpm
